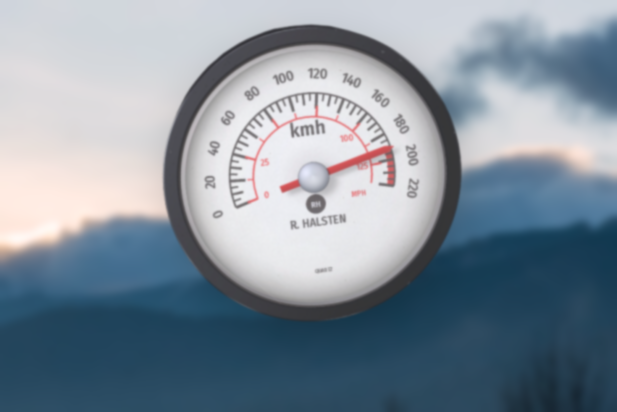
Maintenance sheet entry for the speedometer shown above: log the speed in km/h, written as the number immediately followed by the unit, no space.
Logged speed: 190km/h
